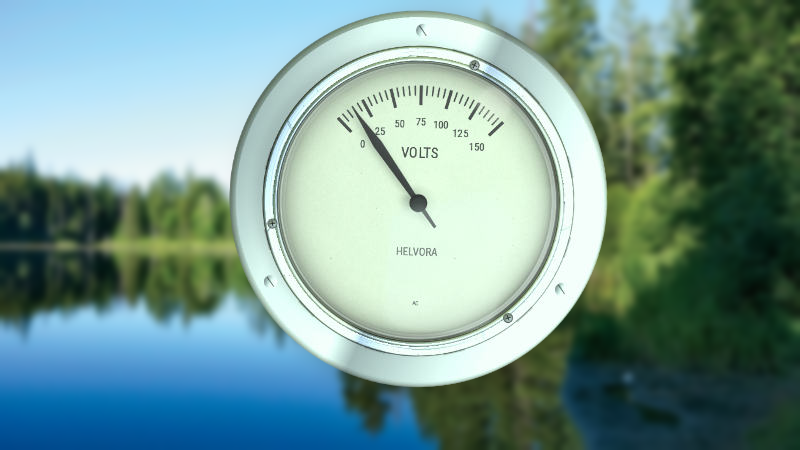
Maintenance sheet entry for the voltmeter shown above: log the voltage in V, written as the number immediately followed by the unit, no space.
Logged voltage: 15V
